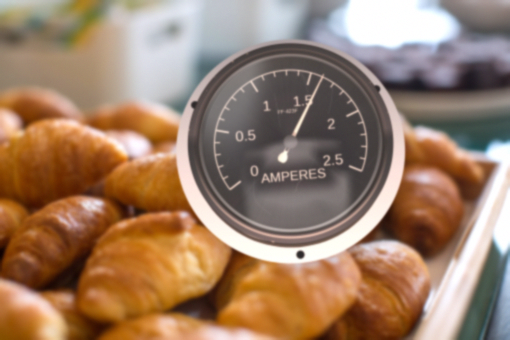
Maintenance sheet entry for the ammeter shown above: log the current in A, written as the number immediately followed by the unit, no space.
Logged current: 1.6A
